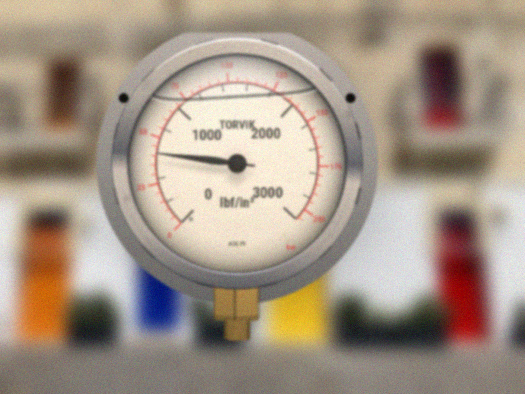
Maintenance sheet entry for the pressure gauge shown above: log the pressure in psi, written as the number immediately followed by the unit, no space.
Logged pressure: 600psi
